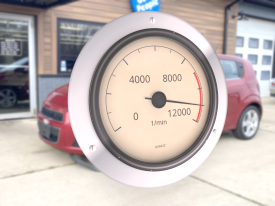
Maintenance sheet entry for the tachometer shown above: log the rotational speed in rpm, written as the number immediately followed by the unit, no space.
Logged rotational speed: 11000rpm
